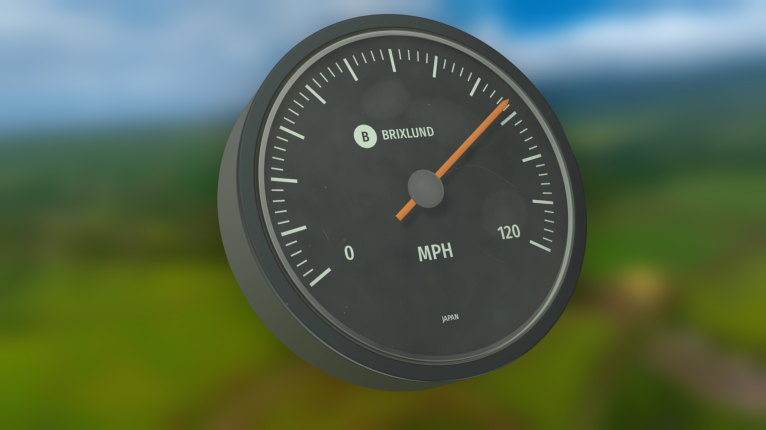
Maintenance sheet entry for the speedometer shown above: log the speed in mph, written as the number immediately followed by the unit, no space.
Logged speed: 87mph
